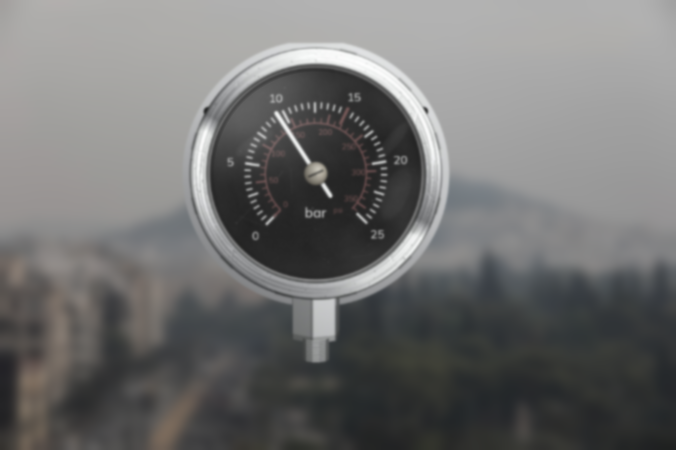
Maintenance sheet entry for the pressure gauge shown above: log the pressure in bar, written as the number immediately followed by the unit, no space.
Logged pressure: 9.5bar
